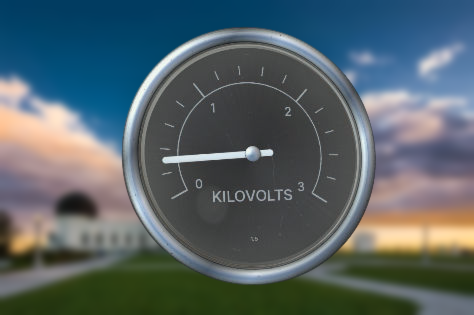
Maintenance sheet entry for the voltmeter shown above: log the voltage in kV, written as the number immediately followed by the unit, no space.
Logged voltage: 0.3kV
